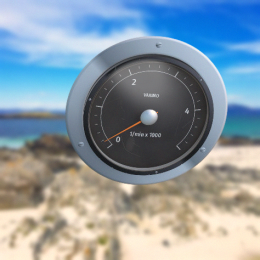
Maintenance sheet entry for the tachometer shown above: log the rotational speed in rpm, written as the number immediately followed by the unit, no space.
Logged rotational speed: 200rpm
